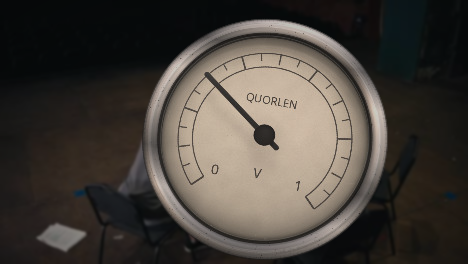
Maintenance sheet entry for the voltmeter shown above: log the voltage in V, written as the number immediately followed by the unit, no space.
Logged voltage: 0.3V
